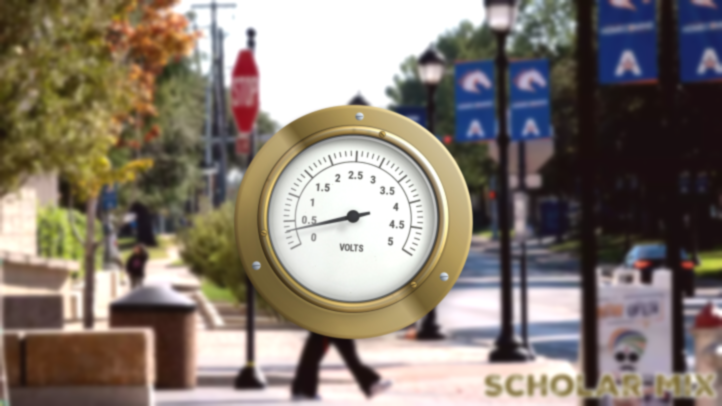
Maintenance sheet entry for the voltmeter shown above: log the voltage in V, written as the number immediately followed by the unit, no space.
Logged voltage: 0.3V
